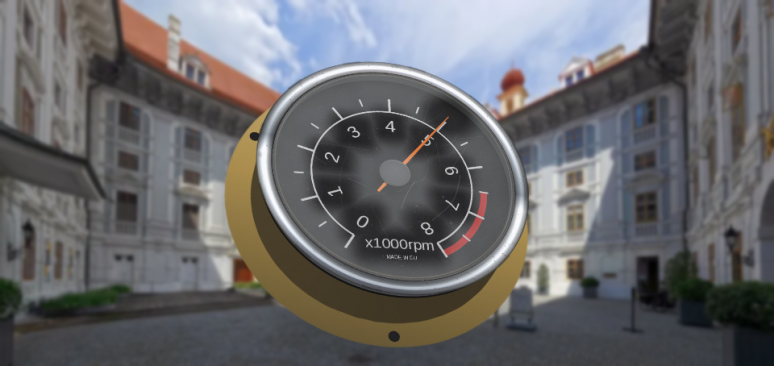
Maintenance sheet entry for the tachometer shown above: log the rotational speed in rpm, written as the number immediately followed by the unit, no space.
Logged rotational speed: 5000rpm
